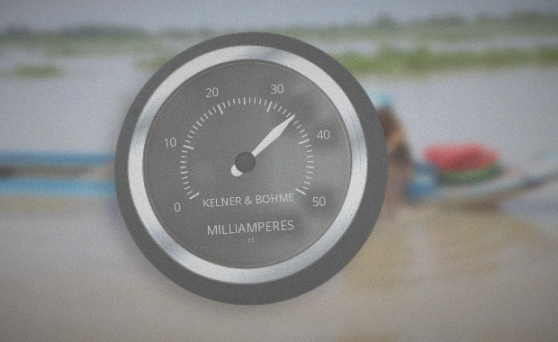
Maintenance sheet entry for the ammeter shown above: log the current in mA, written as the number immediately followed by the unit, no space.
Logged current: 35mA
